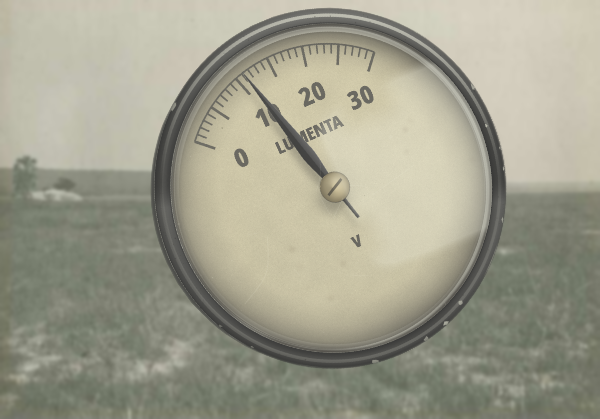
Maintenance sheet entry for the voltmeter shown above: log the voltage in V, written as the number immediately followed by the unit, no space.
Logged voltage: 11V
